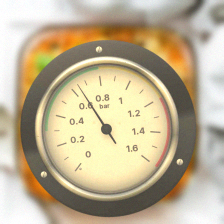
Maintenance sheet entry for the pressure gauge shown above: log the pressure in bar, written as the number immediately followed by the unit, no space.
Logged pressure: 0.65bar
